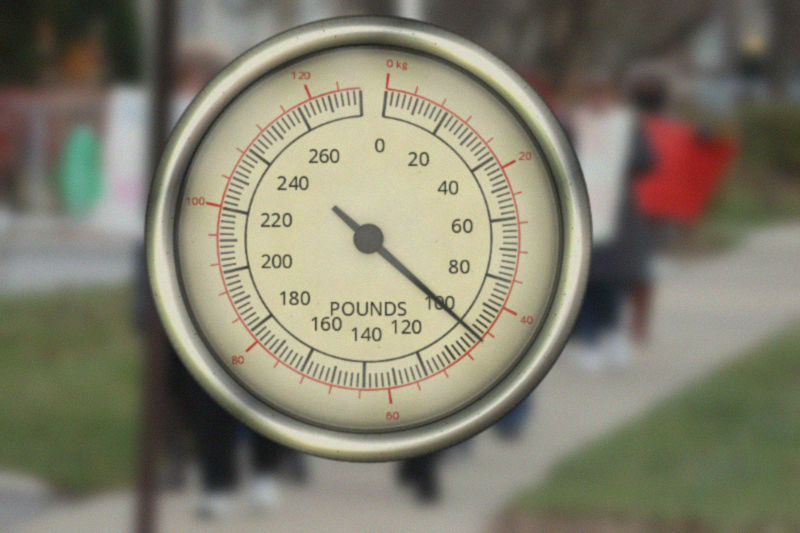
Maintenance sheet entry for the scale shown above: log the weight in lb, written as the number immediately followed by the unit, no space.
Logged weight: 100lb
